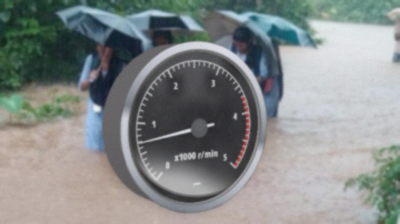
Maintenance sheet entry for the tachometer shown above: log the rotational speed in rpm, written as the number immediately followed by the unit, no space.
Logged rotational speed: 700rpm
